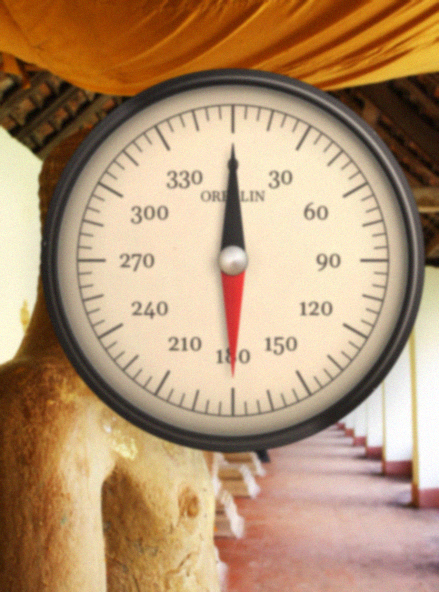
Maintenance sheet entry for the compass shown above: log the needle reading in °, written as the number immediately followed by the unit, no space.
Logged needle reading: 180°
